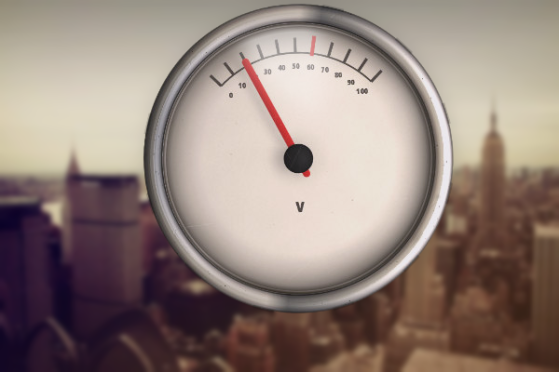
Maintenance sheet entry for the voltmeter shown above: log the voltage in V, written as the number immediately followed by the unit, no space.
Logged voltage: 20V
